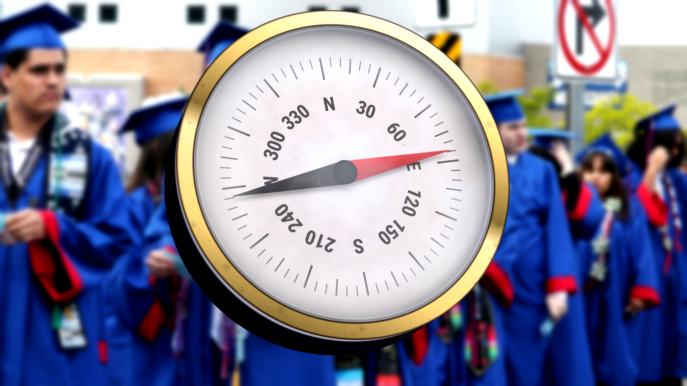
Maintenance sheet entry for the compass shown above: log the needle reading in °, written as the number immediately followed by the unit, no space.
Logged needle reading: 85°
